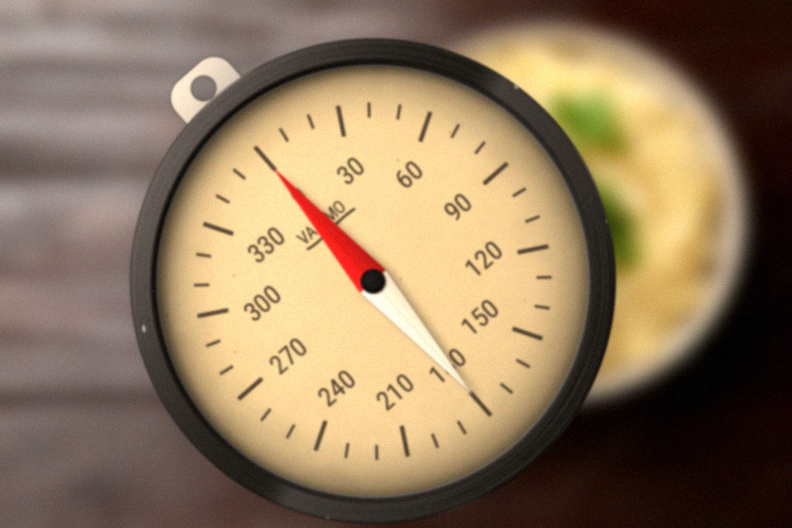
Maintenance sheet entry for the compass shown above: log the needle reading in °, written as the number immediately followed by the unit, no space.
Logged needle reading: 0°
